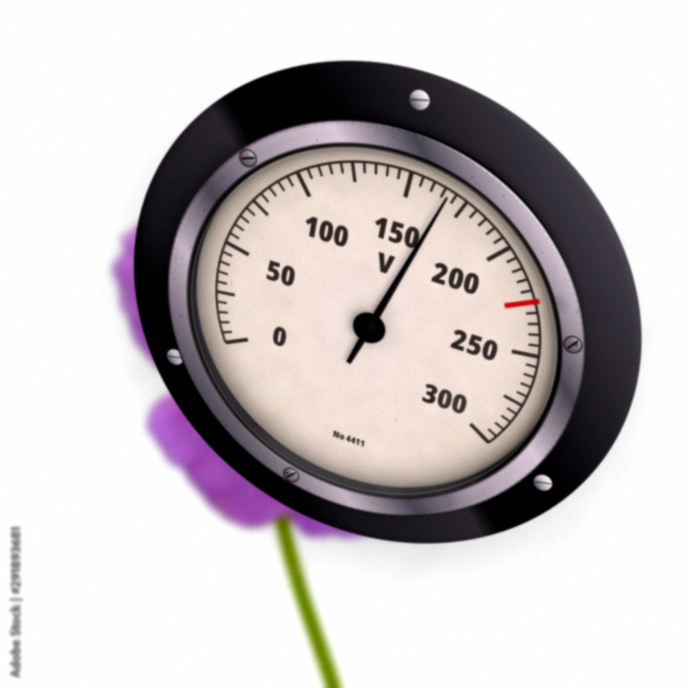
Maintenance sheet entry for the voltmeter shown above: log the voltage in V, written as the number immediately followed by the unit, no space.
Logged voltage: 167.5V
